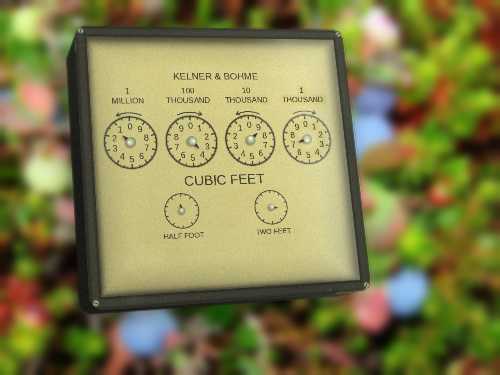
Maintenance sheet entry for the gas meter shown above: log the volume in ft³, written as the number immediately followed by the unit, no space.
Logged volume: 138700ft³
